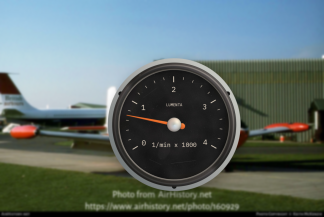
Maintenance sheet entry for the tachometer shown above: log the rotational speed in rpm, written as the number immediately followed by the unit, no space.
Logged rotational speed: 700rpm
